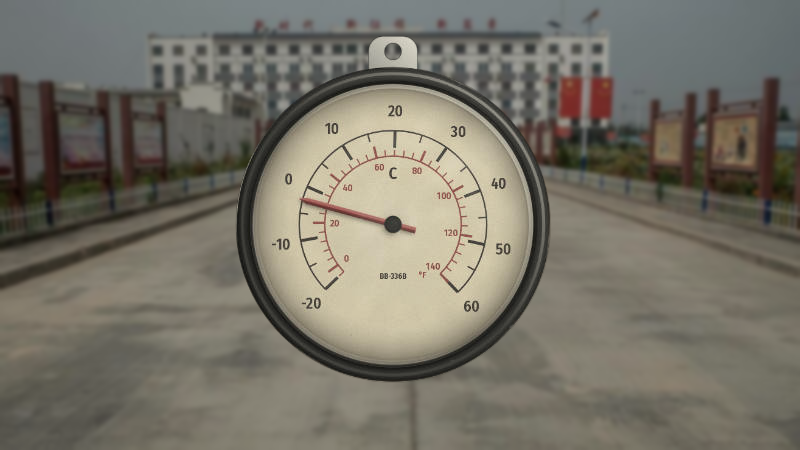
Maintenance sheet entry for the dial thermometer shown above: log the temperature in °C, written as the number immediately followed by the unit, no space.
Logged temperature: -2.5°C
